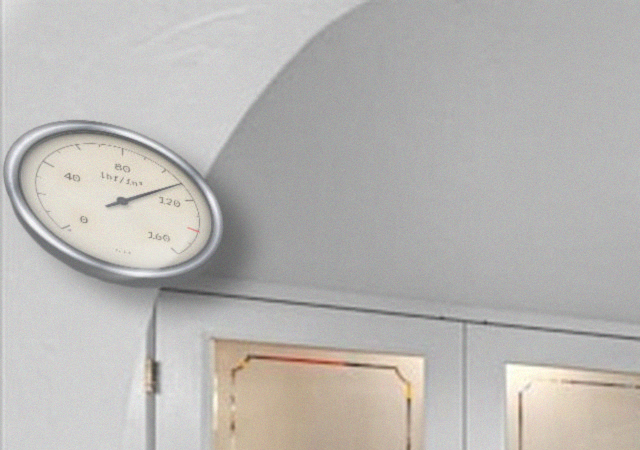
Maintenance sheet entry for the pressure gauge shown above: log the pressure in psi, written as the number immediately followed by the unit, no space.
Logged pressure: 110psi
